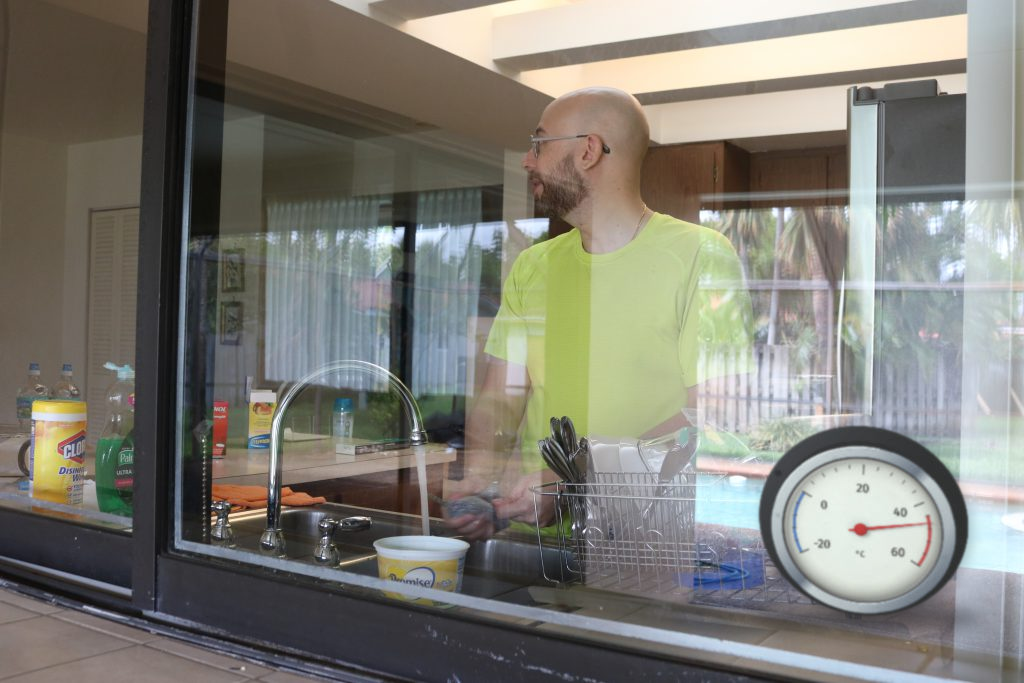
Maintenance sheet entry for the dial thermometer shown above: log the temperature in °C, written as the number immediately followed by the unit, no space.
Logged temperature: 46°C
